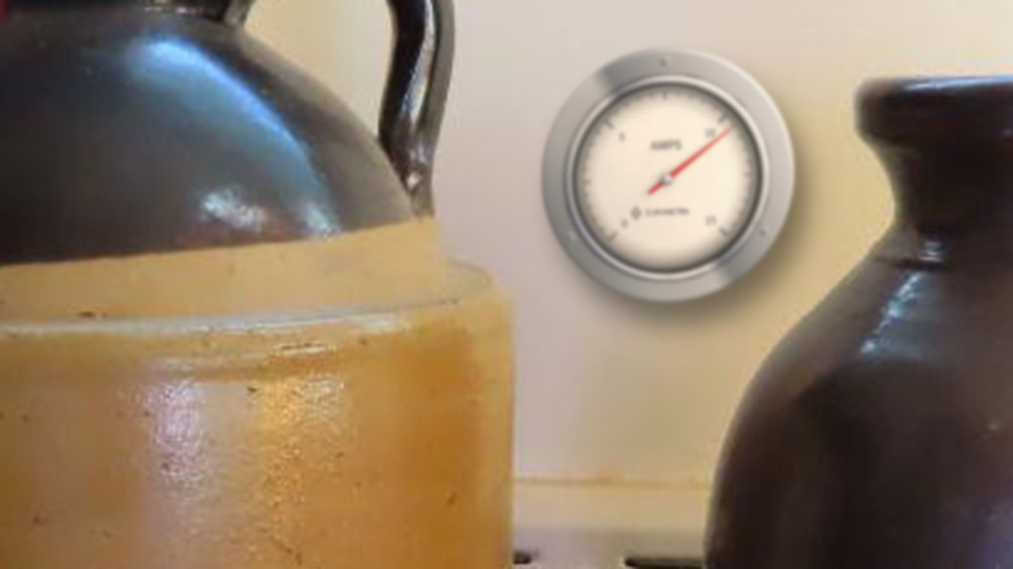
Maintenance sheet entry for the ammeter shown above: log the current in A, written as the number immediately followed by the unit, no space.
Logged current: 10.5A
